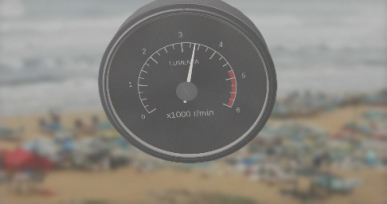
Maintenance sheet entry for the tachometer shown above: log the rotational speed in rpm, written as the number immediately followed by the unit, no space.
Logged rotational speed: 3375rpm
